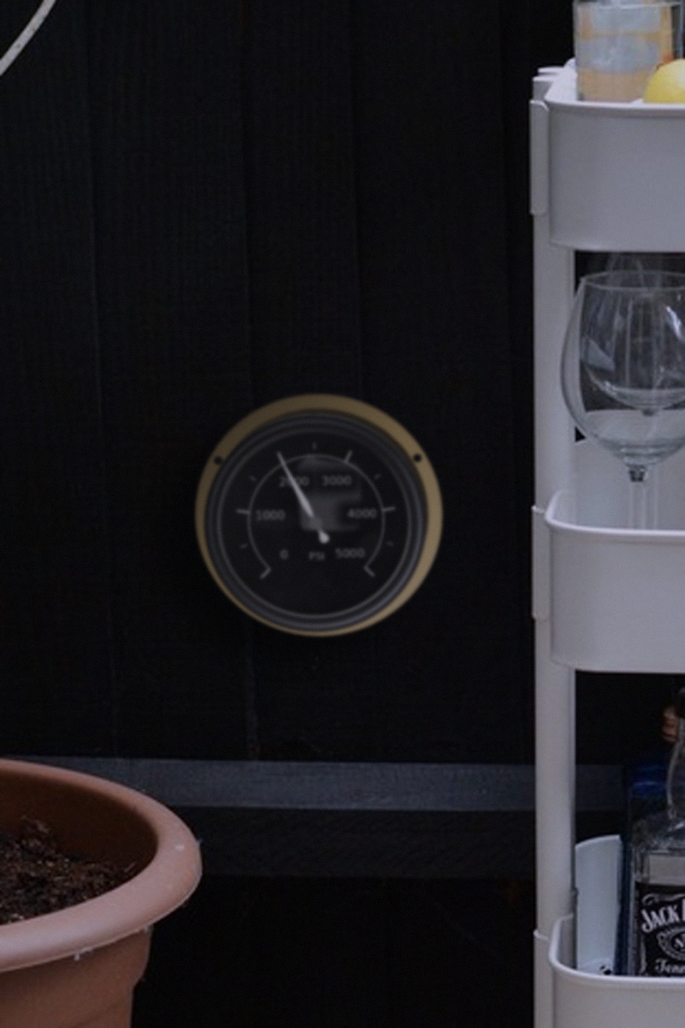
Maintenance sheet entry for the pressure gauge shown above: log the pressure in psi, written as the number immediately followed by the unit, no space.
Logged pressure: 2000psi
